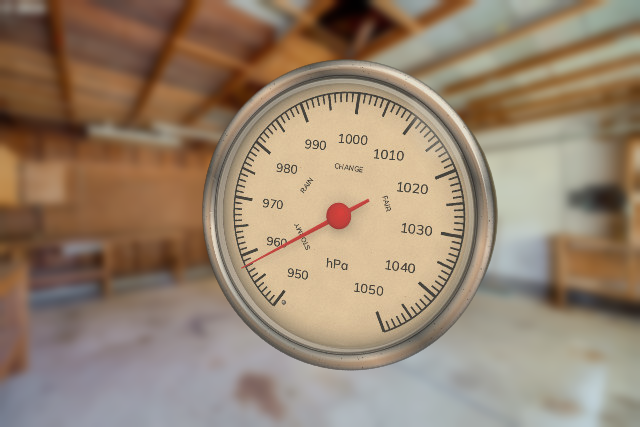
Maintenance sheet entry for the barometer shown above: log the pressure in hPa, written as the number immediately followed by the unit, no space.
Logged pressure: 958hPa
